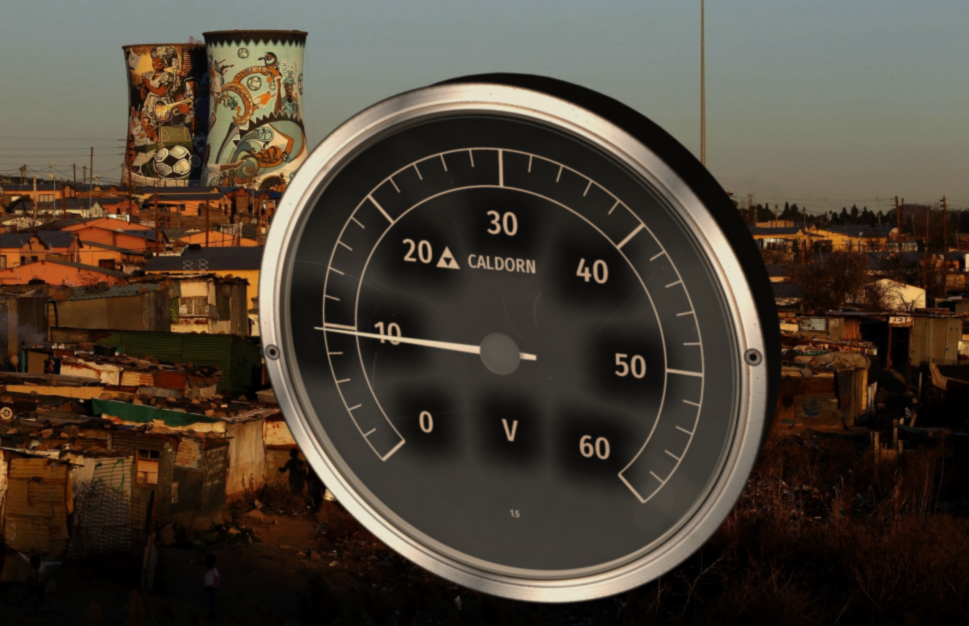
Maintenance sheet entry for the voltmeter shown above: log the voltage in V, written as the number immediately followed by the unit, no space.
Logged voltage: 10V
